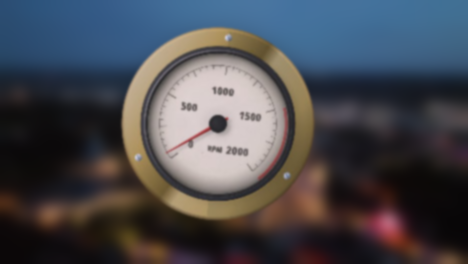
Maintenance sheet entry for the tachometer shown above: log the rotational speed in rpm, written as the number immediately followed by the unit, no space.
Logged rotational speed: 50rpm
